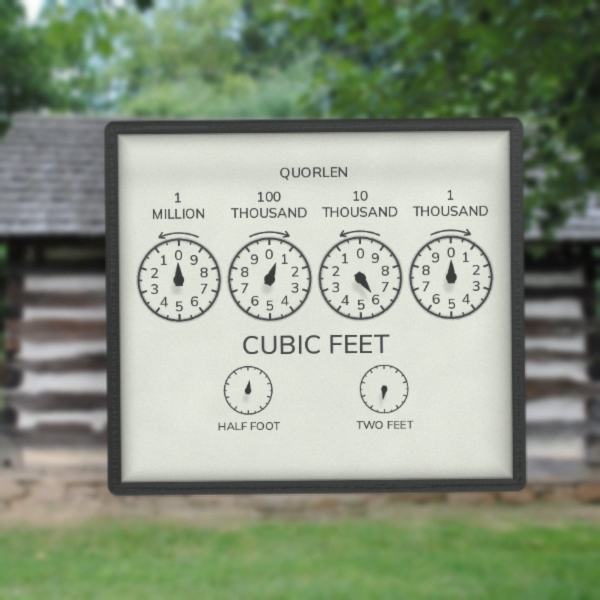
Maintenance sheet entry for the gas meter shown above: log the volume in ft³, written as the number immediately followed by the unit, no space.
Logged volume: 6000ft³
